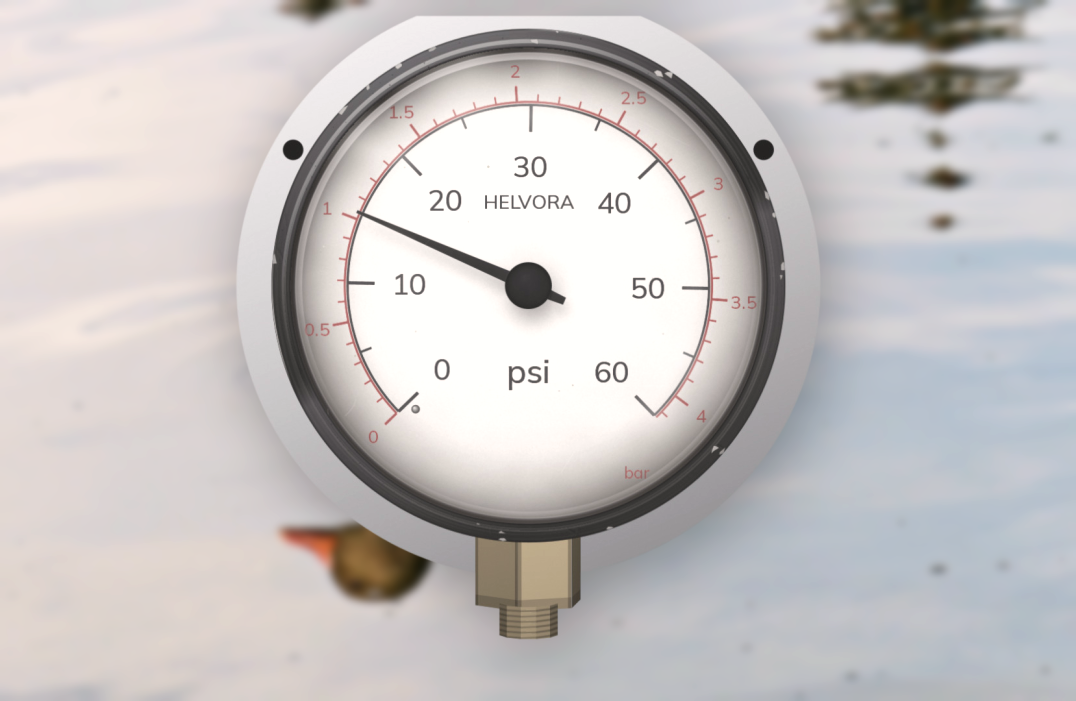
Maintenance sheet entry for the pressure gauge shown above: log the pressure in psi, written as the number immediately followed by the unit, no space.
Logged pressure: 15psi
